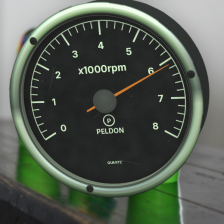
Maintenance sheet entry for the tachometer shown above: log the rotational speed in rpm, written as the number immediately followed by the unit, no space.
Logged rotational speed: 6100rpm
